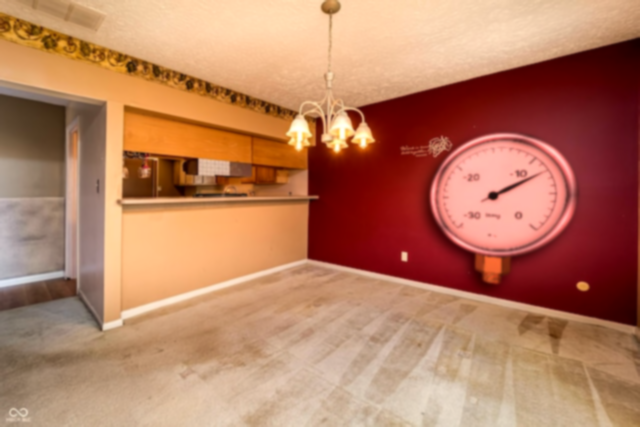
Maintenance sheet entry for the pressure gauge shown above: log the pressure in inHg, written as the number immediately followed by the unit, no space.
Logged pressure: -8inHg
